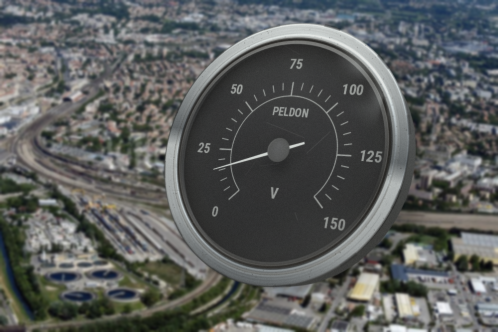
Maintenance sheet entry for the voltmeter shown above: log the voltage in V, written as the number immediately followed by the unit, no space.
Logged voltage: 15V
